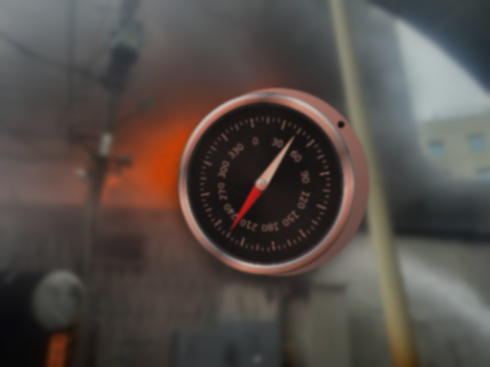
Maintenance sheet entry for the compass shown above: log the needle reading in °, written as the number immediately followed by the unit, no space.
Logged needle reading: 225°
